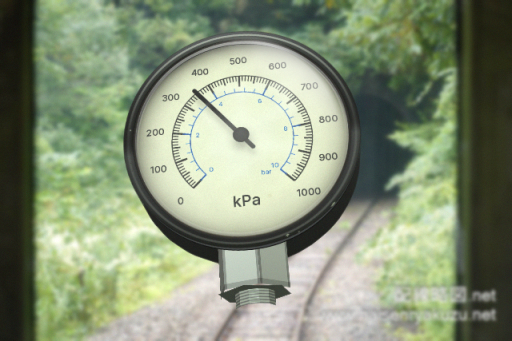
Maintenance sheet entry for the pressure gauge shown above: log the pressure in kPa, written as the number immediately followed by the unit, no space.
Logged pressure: 350kPa
